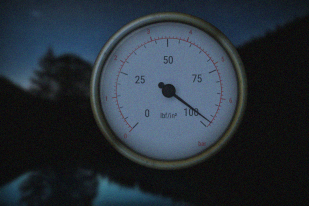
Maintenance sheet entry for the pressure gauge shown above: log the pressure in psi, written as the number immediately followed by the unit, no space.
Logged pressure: 97.5psi
